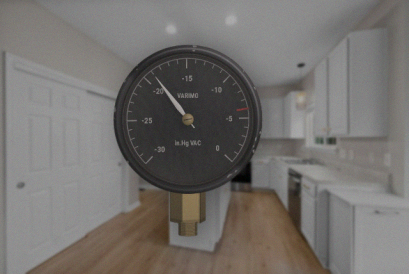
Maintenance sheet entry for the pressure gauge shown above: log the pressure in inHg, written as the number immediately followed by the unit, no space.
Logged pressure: -19inHg
